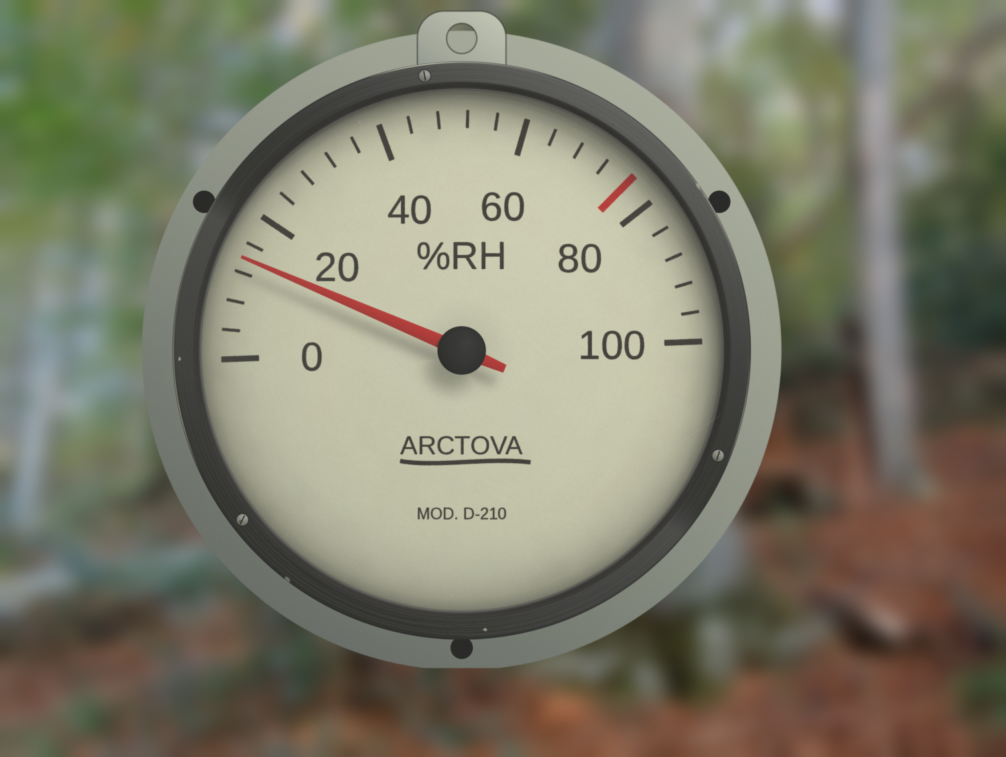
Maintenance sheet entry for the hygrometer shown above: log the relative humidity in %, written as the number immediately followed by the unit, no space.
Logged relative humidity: 14%
